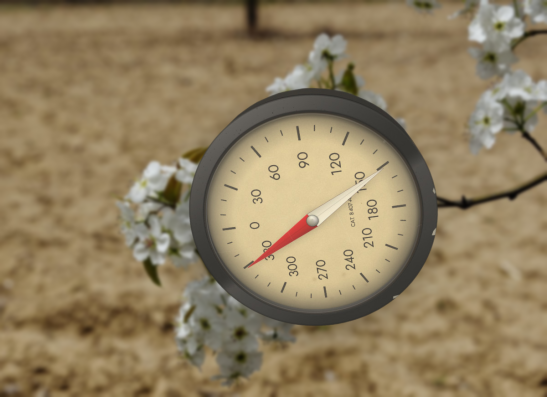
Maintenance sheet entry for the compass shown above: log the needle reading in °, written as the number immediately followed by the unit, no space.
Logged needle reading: 330°
